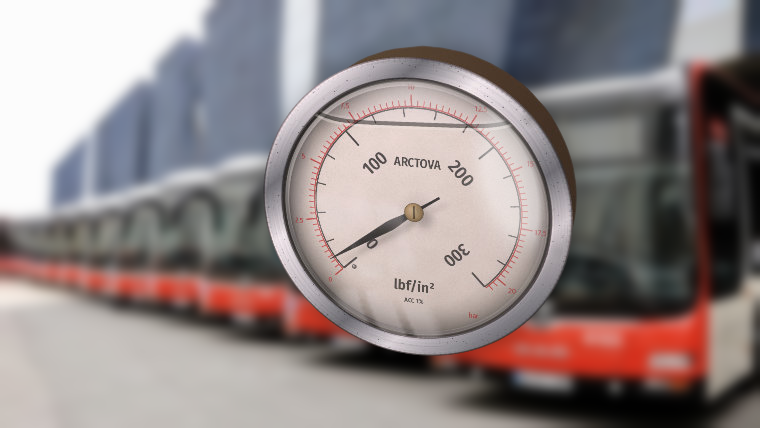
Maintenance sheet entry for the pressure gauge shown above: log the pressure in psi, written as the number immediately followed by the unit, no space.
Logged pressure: 10psi
